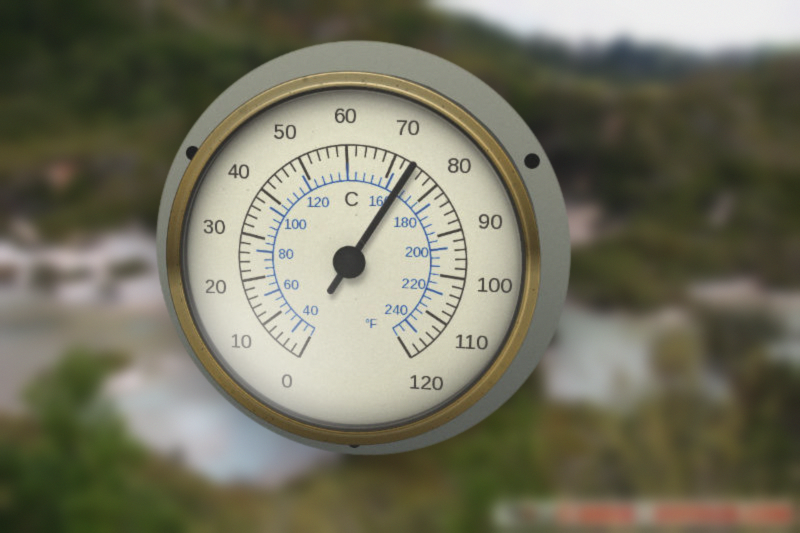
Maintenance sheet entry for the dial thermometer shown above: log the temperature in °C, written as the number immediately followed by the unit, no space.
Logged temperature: 74°C
